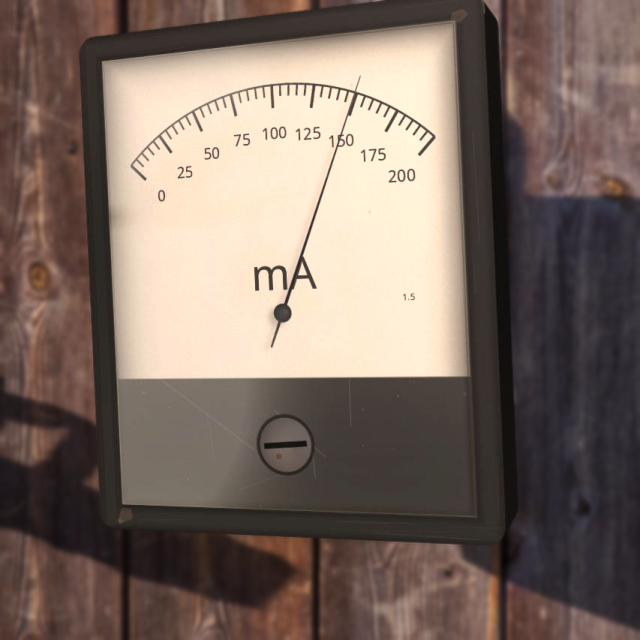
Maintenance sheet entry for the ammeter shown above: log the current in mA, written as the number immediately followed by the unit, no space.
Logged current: 150mA
